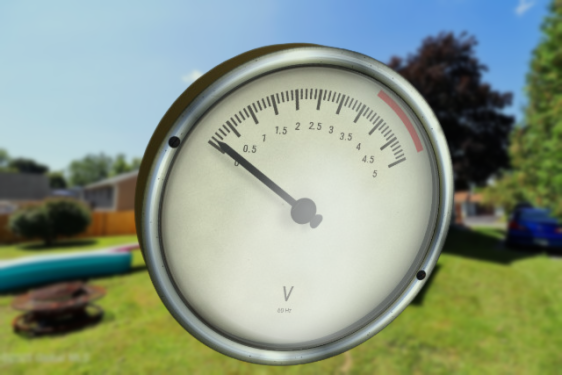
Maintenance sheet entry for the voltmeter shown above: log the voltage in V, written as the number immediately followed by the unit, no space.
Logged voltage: 0.1V
